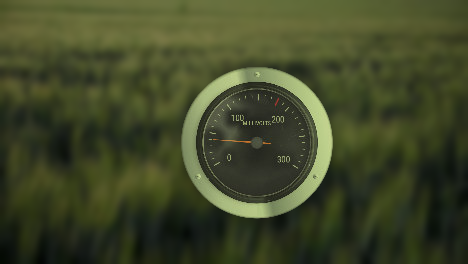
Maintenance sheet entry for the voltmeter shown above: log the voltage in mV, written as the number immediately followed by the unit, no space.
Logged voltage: 40mV
